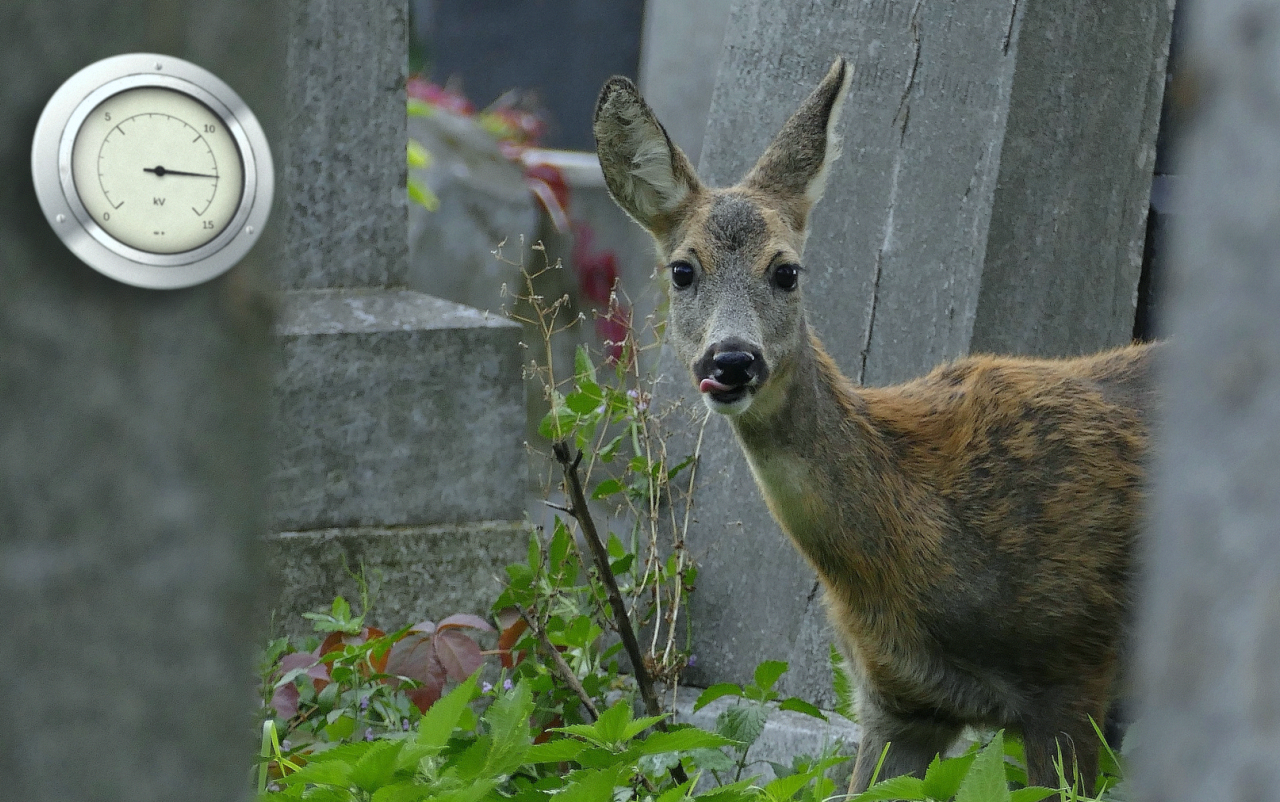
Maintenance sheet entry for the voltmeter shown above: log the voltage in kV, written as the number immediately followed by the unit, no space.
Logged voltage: 12.5kV
